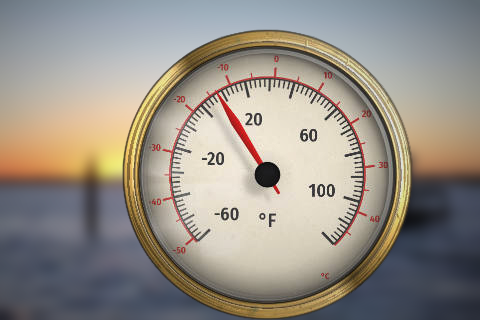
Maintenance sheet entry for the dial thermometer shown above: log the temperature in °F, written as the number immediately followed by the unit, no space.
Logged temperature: 8°F
